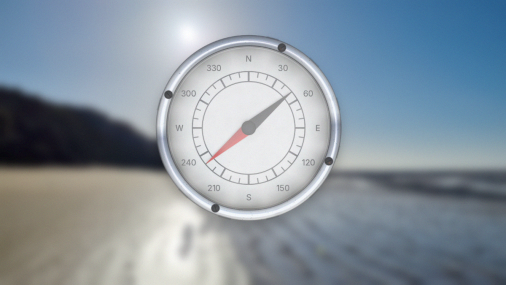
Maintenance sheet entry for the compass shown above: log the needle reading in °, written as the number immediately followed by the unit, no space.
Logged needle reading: 230°
